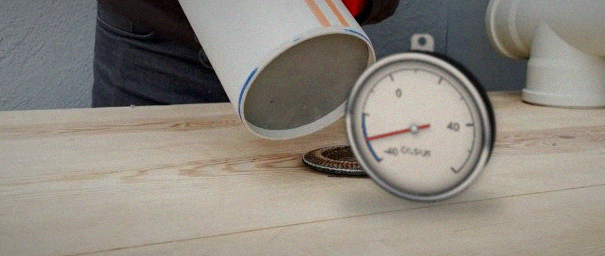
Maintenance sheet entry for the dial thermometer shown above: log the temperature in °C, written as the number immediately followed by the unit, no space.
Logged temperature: -30°C
